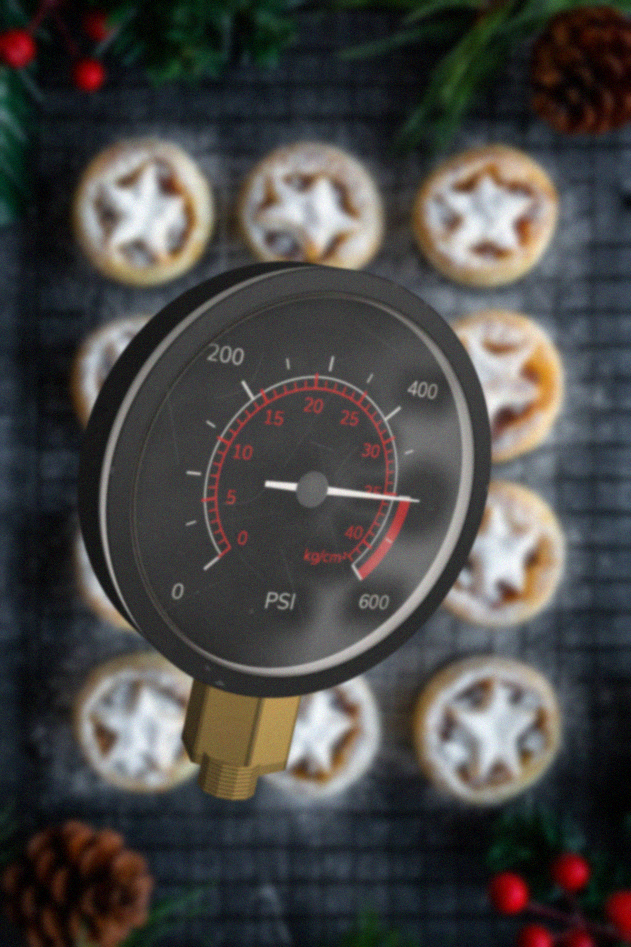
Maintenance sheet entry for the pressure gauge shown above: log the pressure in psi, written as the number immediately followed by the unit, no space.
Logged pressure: 500psi
